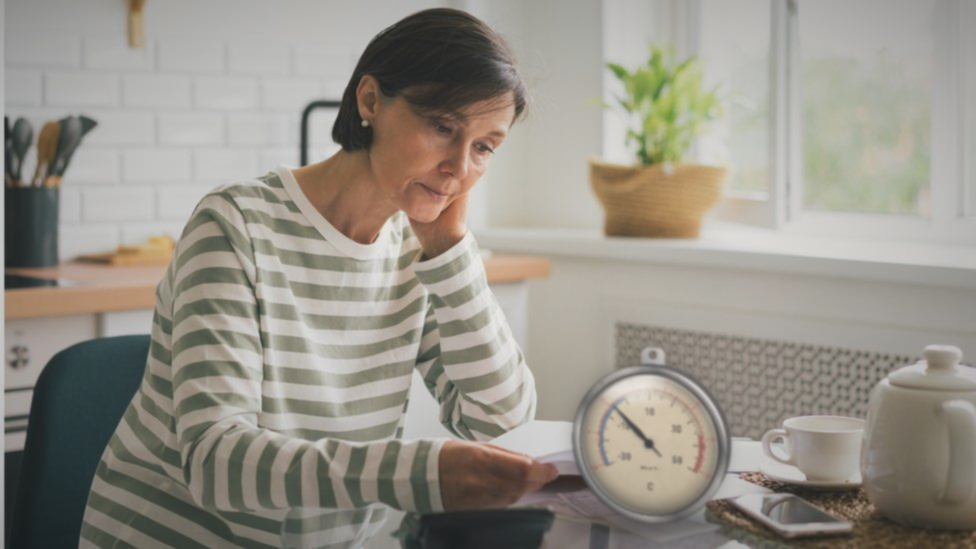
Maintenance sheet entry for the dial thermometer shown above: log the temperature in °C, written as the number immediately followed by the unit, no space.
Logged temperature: -5°C
